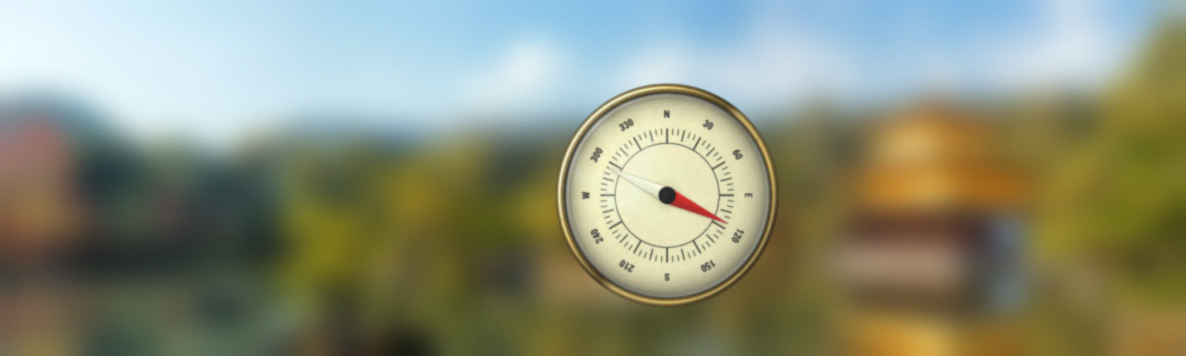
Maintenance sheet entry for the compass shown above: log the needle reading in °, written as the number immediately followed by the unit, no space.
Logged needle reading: 115°
